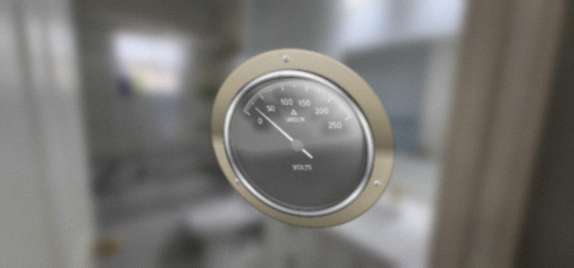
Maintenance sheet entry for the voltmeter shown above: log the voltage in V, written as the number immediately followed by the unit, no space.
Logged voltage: 25V
